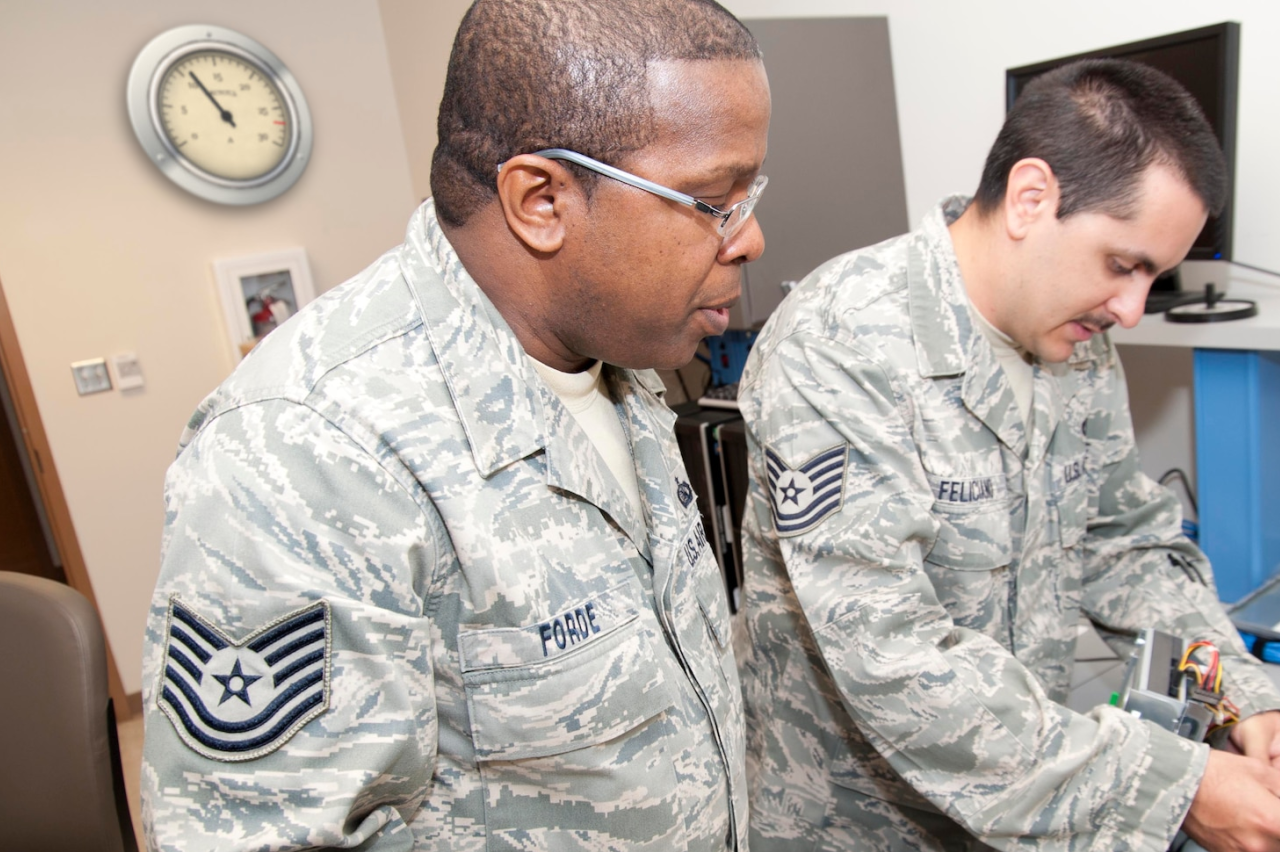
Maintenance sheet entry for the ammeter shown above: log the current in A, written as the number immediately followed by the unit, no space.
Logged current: 11A
